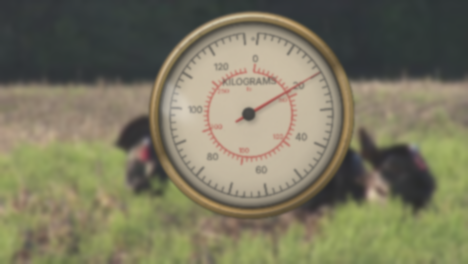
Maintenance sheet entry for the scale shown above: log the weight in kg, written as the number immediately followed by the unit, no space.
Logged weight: 20kg
